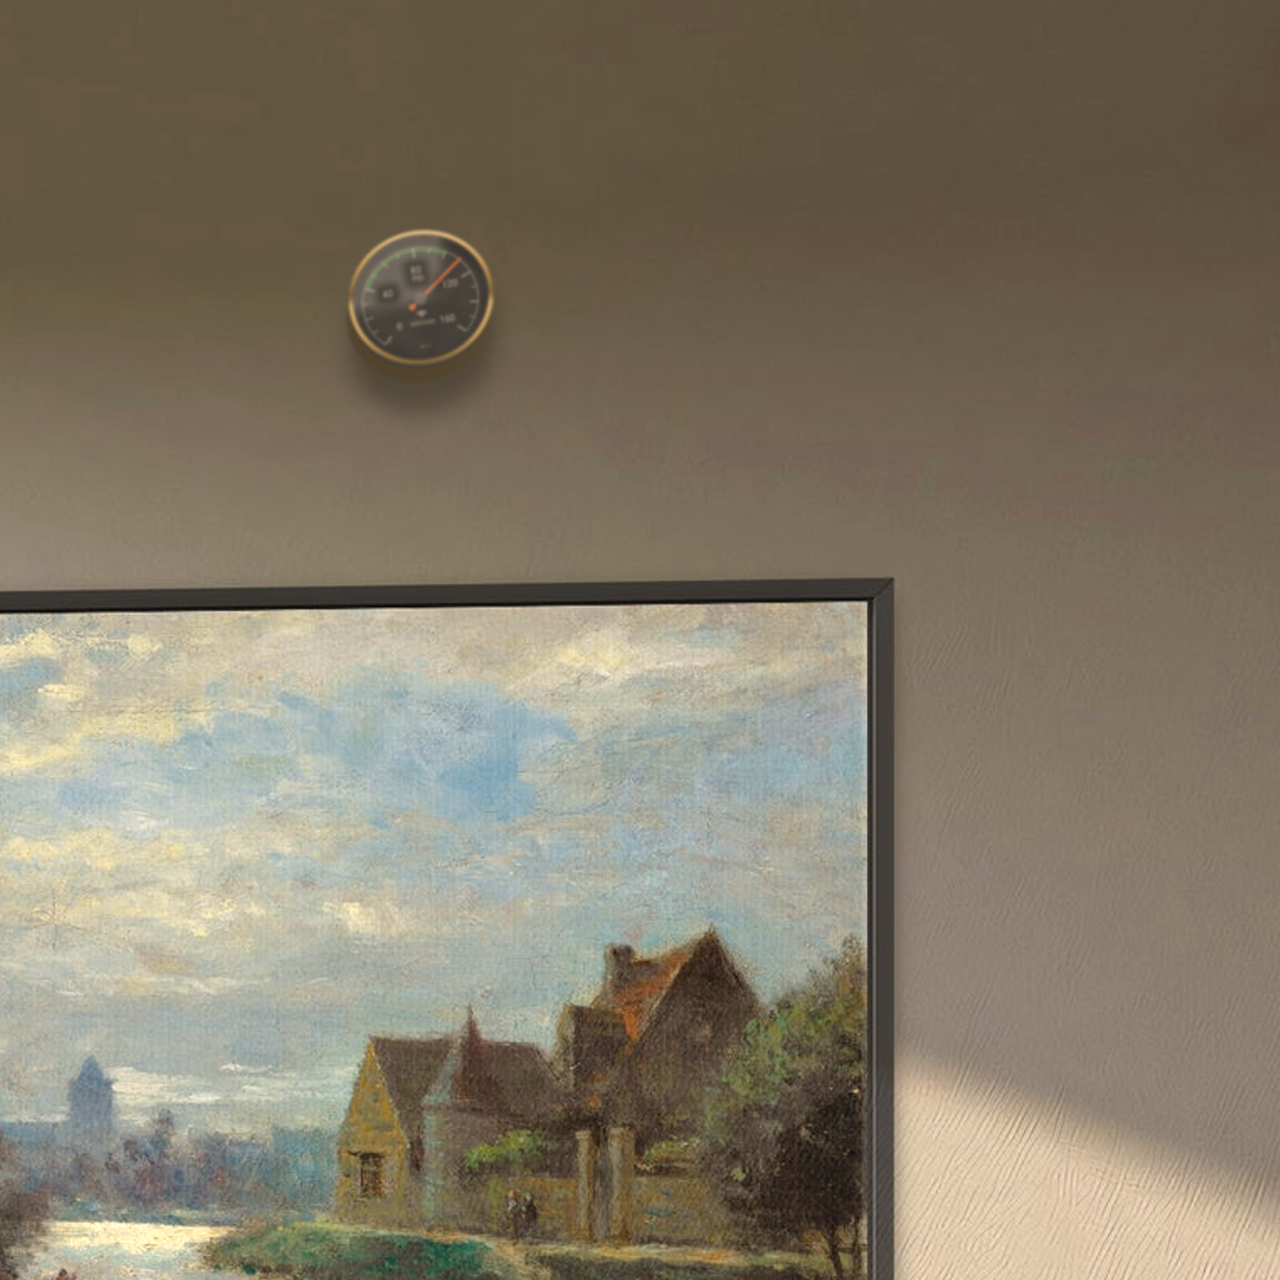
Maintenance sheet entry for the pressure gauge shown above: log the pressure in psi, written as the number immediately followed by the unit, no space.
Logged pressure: 110psi
